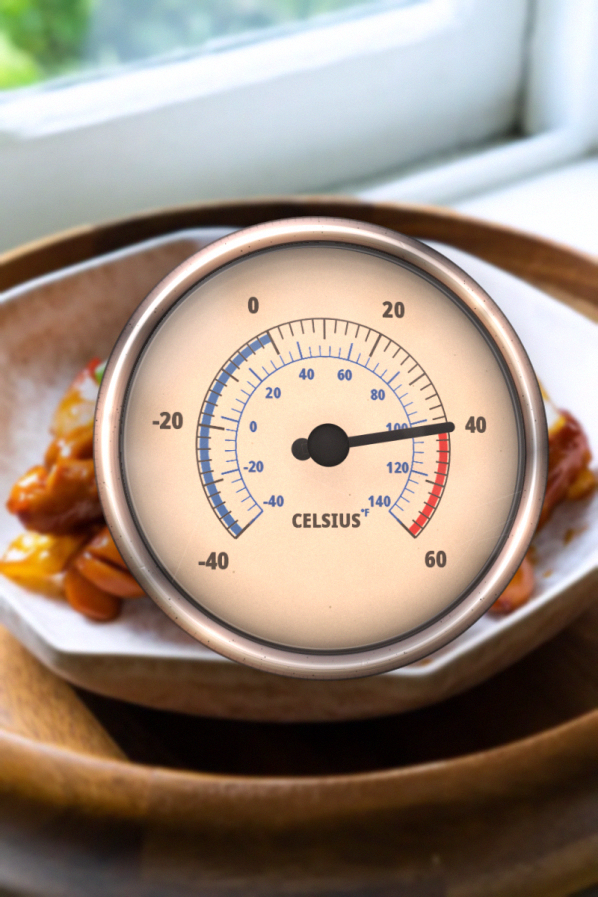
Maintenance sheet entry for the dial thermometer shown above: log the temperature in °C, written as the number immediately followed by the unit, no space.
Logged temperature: 40°C
